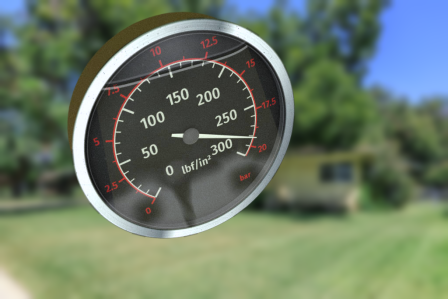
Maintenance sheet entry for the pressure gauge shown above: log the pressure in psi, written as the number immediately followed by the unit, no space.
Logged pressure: 280psi
